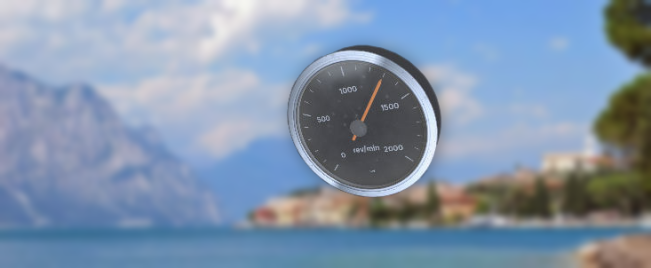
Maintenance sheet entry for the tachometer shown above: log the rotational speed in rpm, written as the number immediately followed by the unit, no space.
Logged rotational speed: 1300rpm
